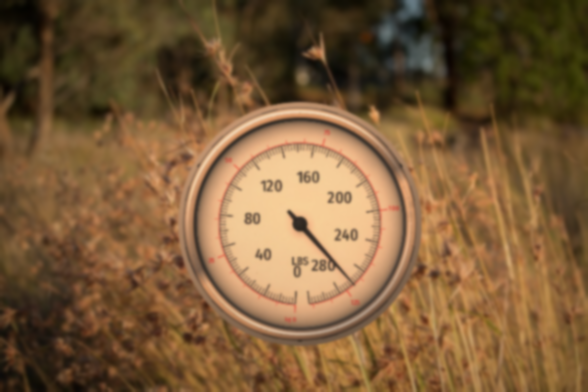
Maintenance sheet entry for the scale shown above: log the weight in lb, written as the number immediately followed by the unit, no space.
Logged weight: 270lb
